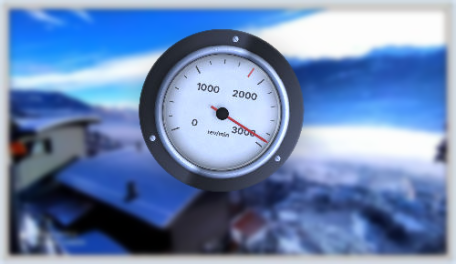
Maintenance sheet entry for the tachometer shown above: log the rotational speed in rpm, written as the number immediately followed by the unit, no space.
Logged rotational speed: 2900rpm
